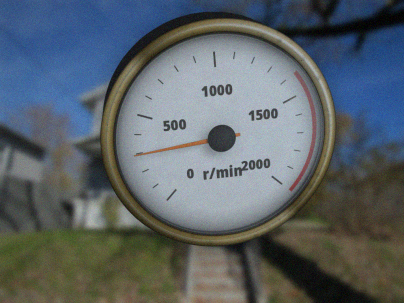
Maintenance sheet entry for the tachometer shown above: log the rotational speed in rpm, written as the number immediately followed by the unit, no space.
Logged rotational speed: 300rpm
